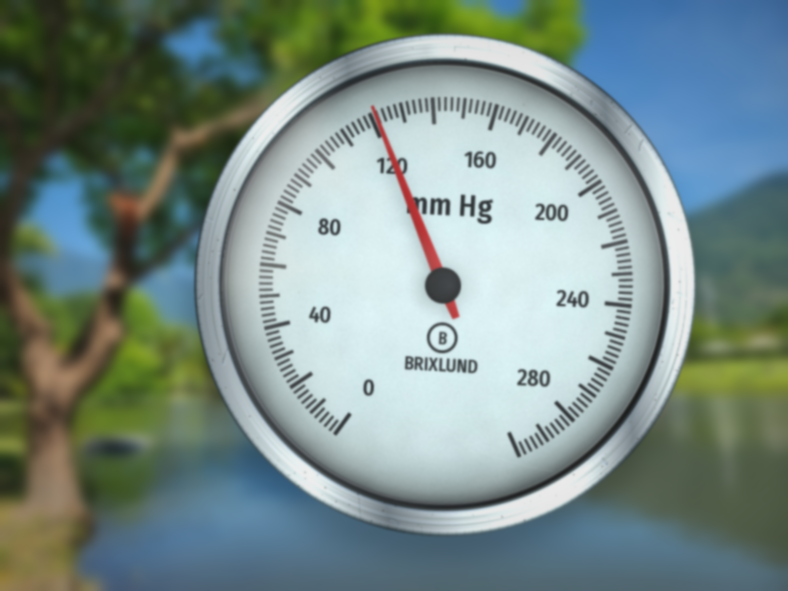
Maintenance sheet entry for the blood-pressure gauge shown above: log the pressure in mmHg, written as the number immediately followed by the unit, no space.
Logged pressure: 122mmHg
